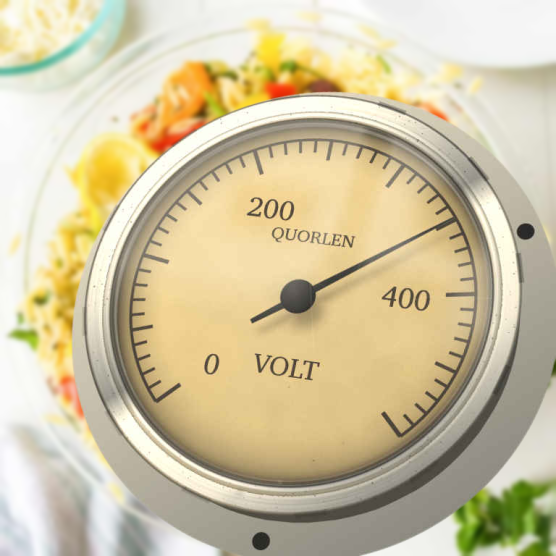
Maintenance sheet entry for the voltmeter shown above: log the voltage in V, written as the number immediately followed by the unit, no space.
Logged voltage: 350V
